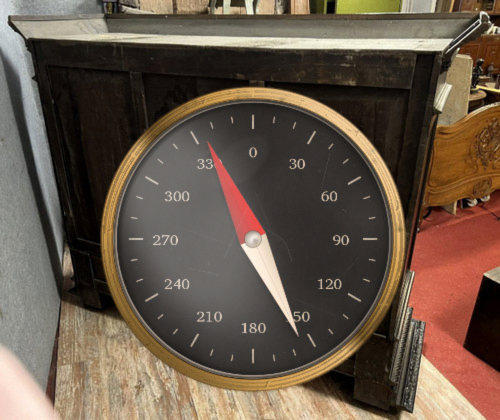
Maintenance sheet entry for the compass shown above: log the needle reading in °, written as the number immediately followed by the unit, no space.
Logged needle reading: 335°
